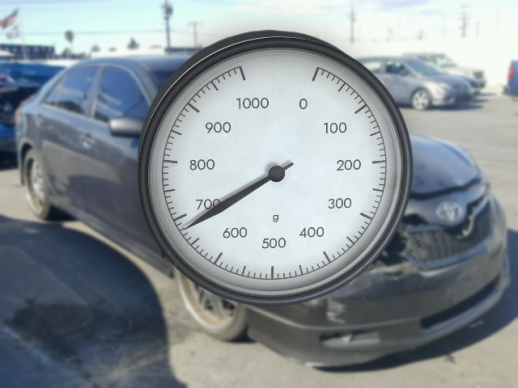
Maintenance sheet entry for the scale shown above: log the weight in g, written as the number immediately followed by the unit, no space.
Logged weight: 680g
